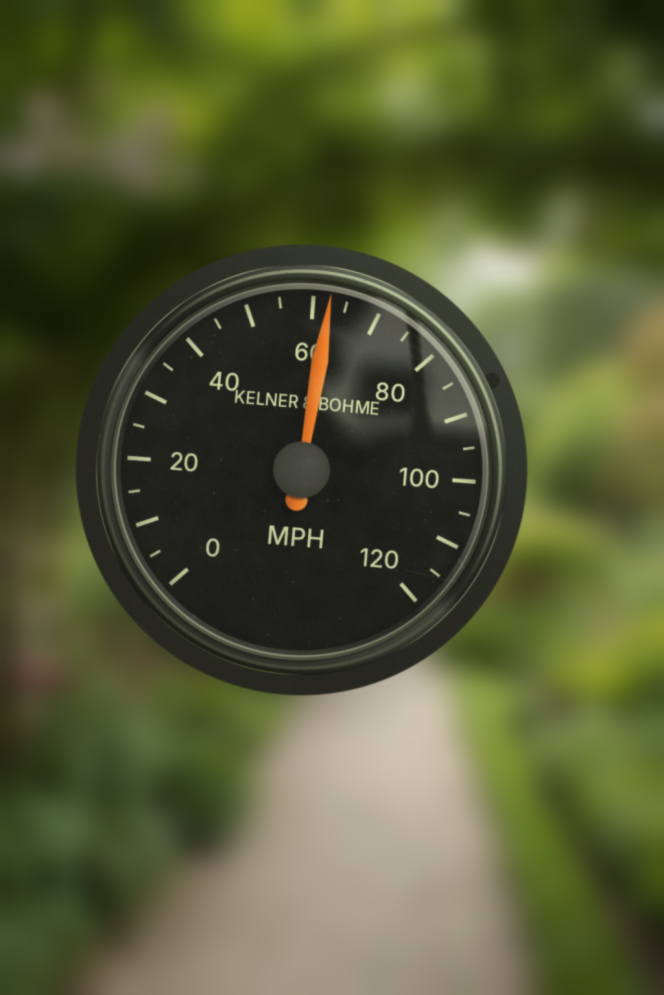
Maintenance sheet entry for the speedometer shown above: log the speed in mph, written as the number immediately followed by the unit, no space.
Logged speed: 62.5mph
